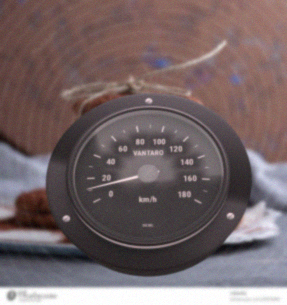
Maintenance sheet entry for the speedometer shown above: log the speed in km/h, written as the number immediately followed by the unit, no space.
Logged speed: 10km/h
